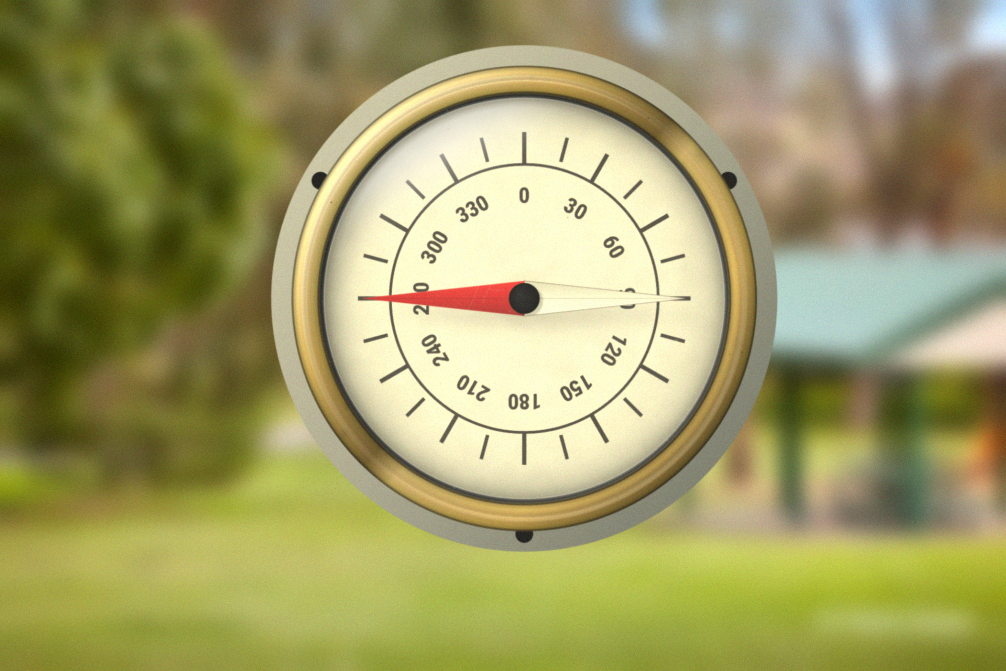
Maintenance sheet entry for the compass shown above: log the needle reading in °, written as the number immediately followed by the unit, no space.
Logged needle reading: 270°
